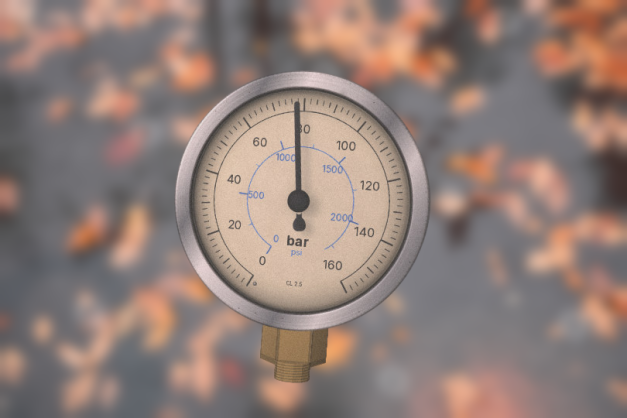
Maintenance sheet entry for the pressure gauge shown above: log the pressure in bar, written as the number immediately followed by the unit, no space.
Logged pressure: 78bar
